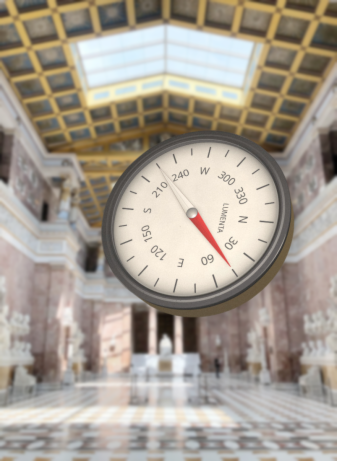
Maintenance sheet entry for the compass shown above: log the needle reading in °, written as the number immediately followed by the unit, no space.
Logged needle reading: 45°
